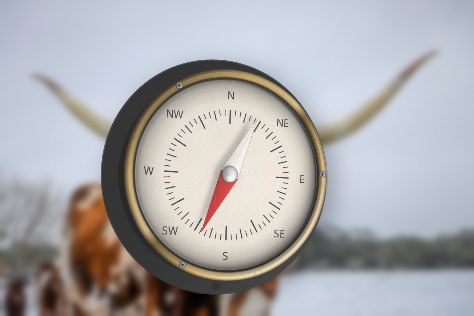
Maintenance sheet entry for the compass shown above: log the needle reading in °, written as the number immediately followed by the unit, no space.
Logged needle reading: 205°
